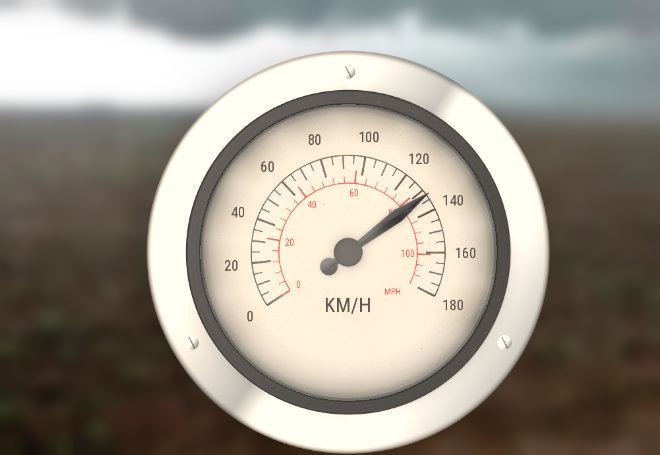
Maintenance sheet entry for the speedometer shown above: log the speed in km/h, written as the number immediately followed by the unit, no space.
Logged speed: 132.5km/h
